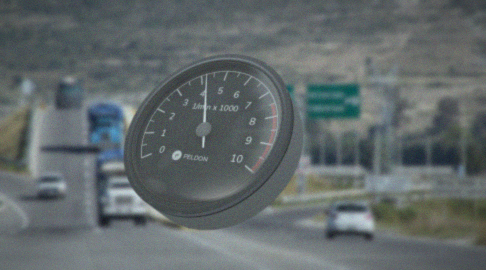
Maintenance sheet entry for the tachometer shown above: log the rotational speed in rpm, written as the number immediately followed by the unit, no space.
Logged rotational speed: 4250rpm
